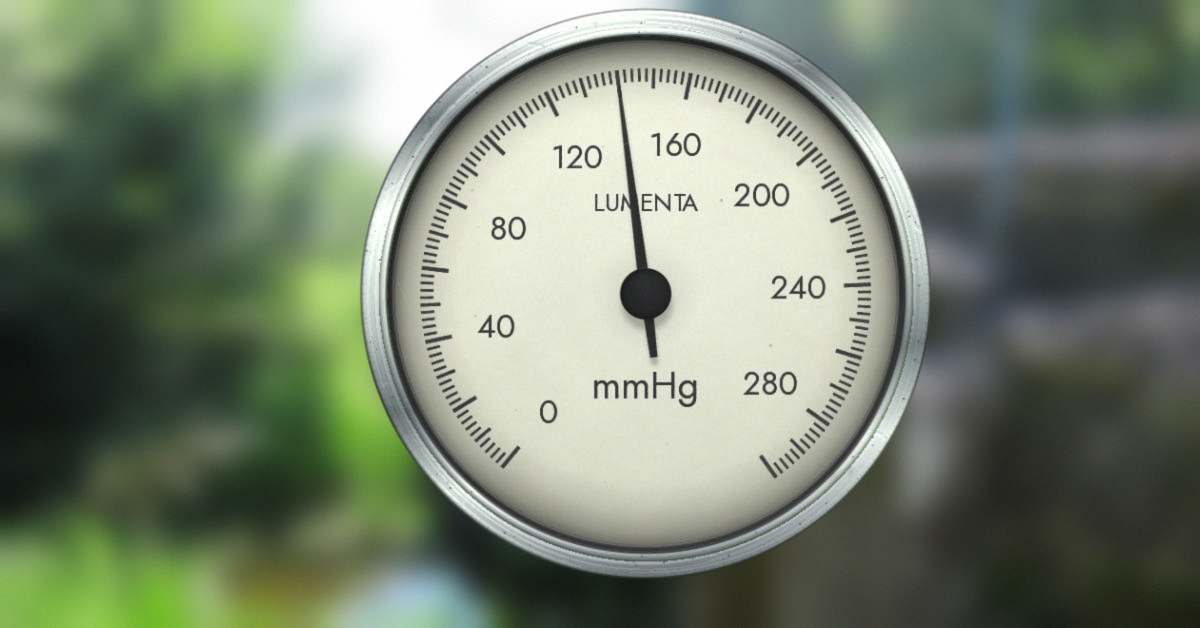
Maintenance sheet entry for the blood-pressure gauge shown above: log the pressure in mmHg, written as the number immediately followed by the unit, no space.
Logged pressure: 140mmHg
